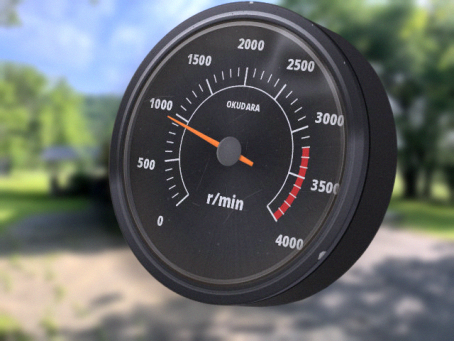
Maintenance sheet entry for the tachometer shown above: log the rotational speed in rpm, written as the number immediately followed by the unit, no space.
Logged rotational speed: 950rpm
